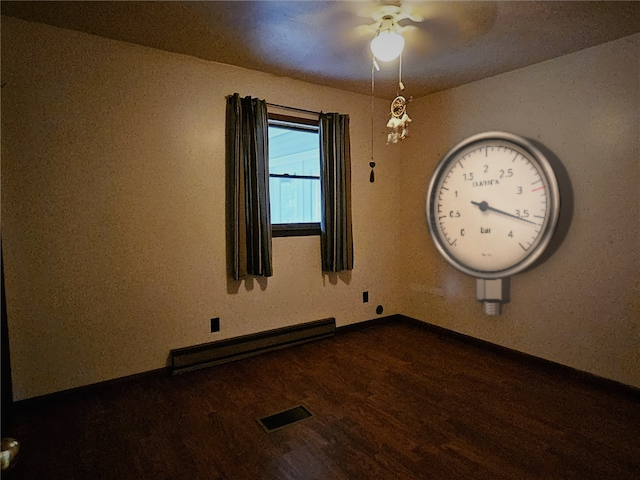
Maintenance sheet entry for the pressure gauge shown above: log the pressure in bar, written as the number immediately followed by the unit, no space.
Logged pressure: 3.6bar
